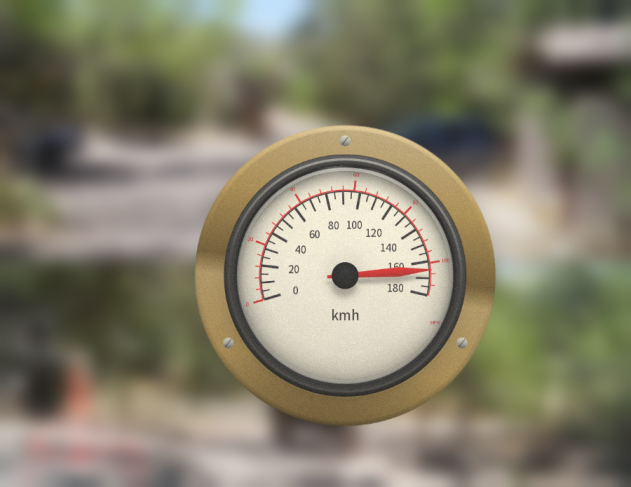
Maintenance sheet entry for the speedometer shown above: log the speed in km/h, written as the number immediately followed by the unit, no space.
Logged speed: 165km/h
